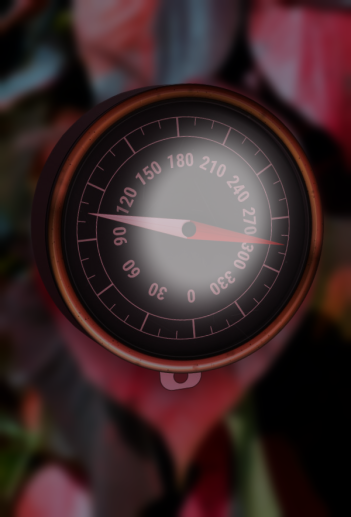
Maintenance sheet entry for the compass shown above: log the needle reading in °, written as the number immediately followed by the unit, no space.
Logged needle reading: 285°
